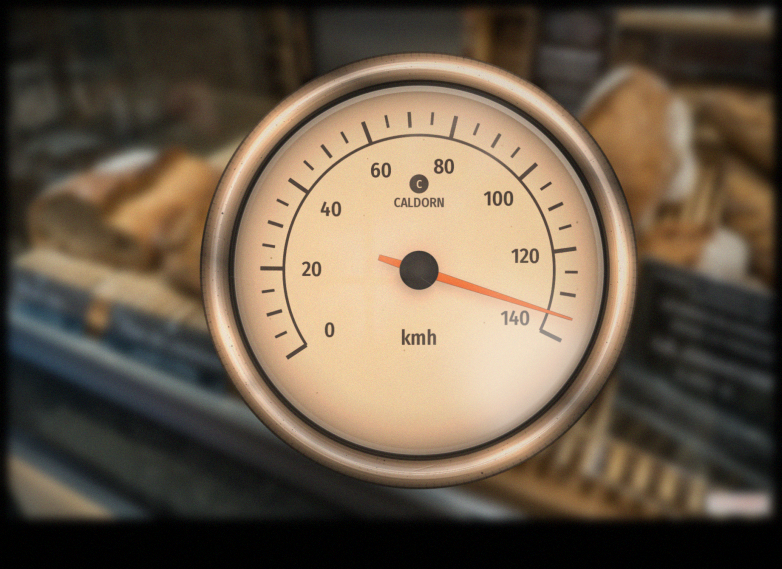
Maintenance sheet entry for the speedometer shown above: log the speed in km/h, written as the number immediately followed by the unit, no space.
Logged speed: 135km/h
